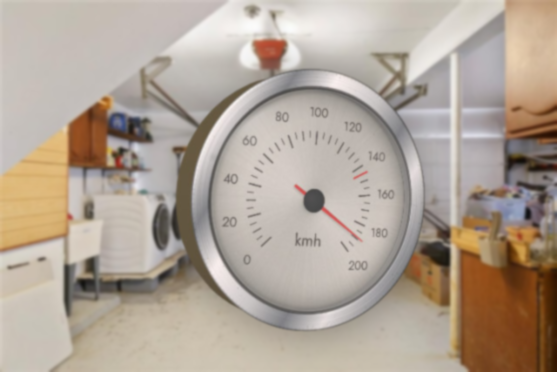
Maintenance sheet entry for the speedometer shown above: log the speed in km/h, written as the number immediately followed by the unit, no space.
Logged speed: 190km/h
